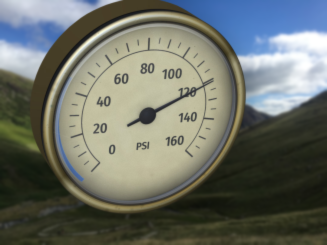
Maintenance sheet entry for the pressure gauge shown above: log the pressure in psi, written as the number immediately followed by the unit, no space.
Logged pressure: 120psi
